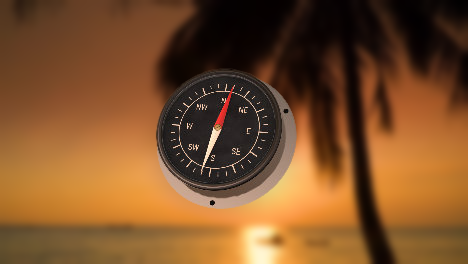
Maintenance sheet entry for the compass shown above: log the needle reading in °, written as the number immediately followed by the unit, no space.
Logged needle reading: 10°
